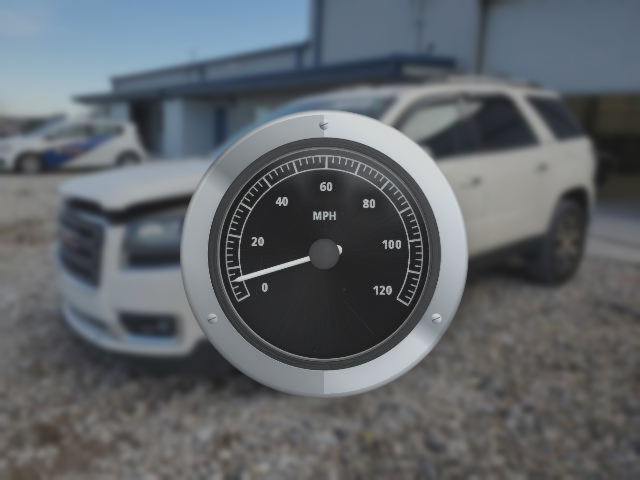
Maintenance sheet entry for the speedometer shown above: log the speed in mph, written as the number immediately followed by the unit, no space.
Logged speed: 6mph
